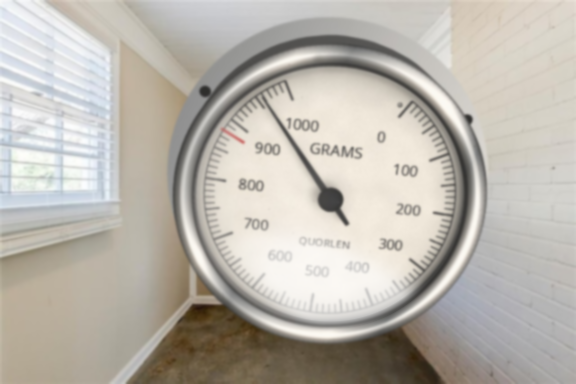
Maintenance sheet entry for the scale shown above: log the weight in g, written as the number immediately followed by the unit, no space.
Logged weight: 960g
